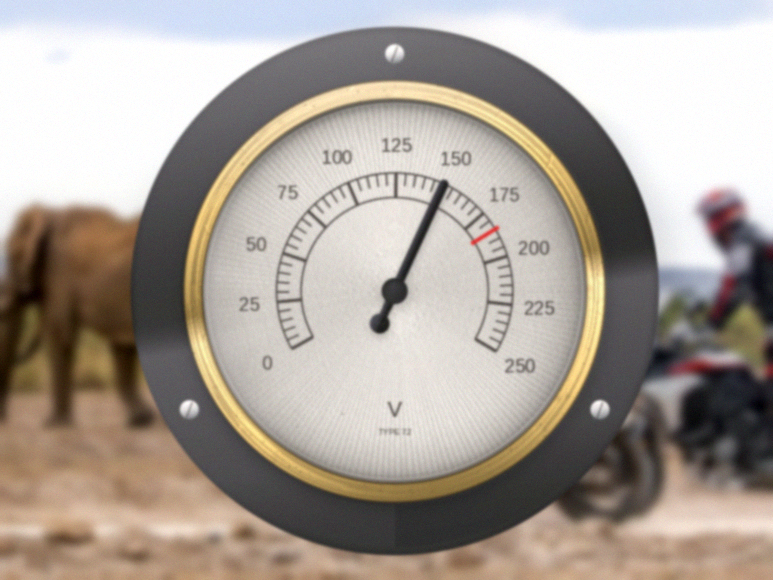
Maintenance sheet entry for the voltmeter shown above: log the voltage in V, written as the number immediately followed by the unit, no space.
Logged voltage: 150V
